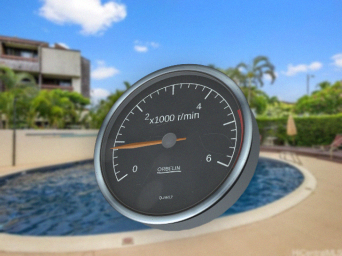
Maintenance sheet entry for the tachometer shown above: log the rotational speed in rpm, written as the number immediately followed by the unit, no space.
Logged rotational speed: 800rpm
